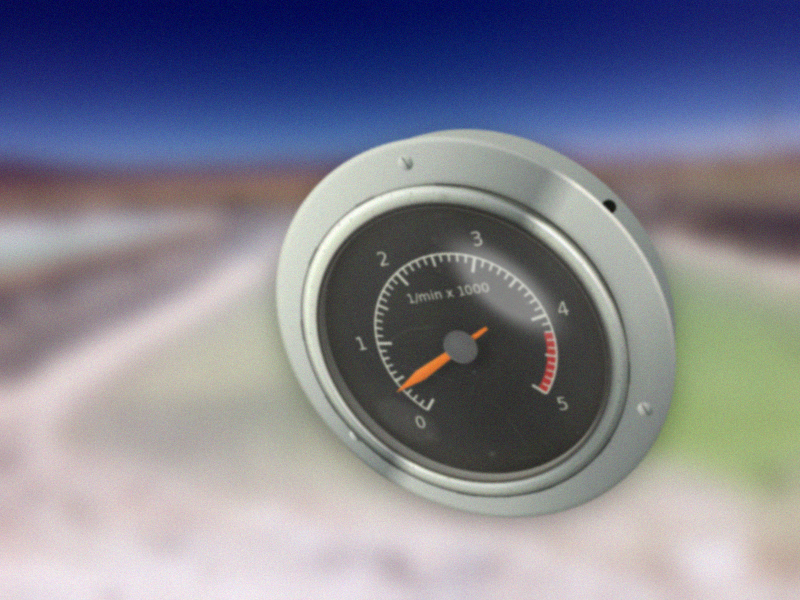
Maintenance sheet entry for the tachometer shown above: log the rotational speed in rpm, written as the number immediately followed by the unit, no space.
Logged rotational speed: 400rpm
